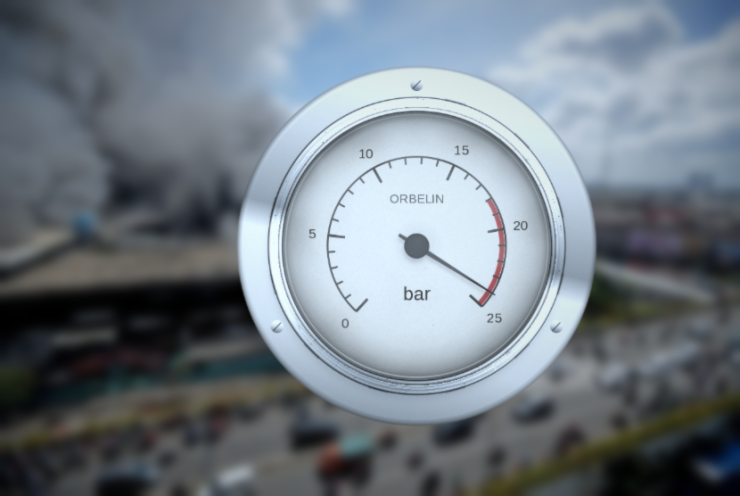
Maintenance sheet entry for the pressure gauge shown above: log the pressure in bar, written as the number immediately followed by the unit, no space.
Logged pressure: 24bar
